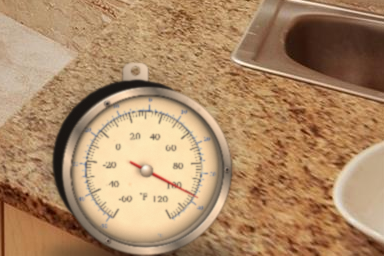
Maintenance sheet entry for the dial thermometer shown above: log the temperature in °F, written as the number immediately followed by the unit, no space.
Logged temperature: 100°F
